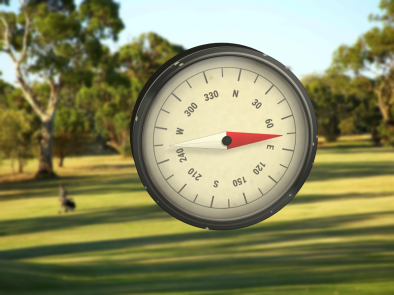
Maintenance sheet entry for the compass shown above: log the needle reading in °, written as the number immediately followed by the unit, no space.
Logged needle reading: 75°
